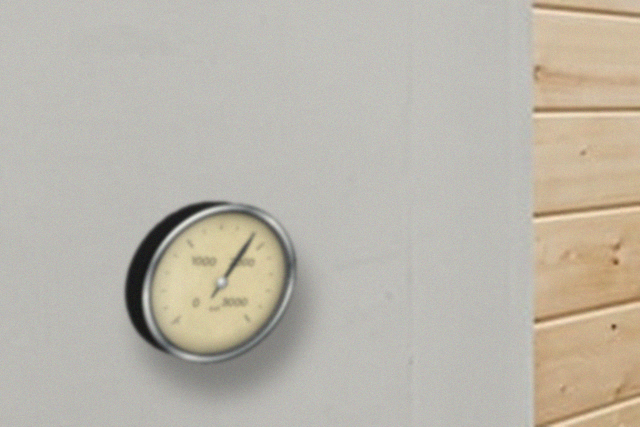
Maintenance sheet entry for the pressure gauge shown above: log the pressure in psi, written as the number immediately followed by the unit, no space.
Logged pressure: 1800psi
